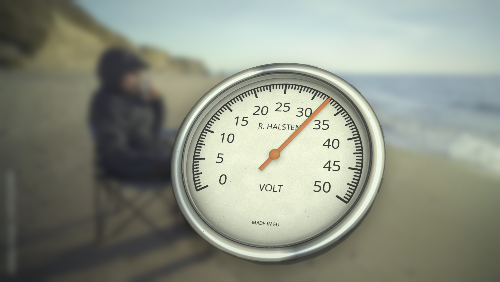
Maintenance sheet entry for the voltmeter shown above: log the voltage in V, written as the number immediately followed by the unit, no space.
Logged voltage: 32.5V
